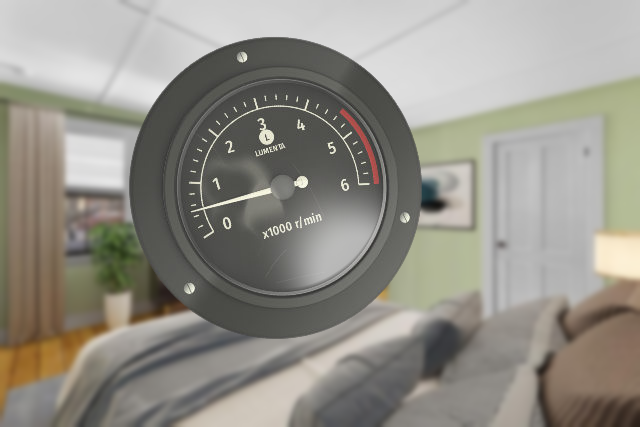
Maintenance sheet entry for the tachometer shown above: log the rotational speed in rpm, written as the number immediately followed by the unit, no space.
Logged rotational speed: 500rpm
